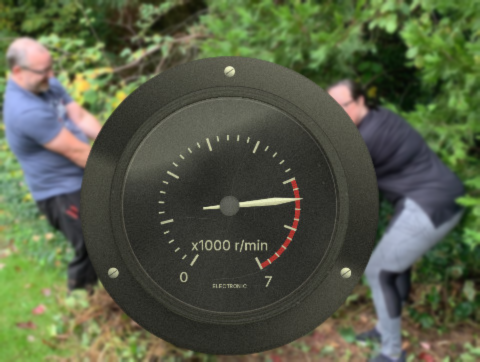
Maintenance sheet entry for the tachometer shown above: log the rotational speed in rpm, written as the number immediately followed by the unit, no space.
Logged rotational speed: 5400rpm
